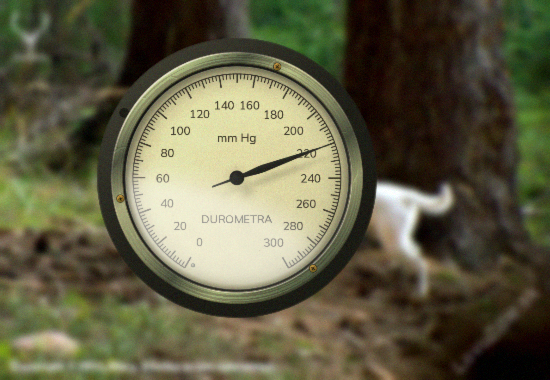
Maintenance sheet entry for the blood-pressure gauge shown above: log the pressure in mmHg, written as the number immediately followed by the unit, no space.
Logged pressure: 220mmHg
